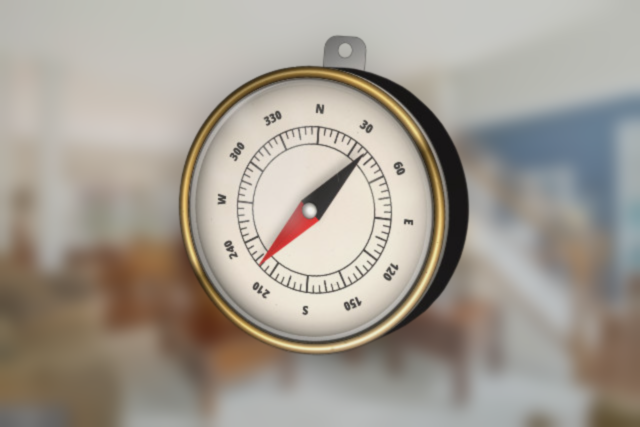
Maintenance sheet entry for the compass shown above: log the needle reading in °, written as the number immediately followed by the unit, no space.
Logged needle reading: 220°
